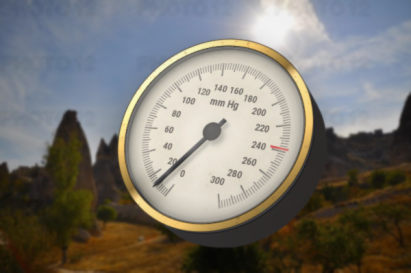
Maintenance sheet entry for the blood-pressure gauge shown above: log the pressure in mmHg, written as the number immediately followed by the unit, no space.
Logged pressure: 10mmHg
